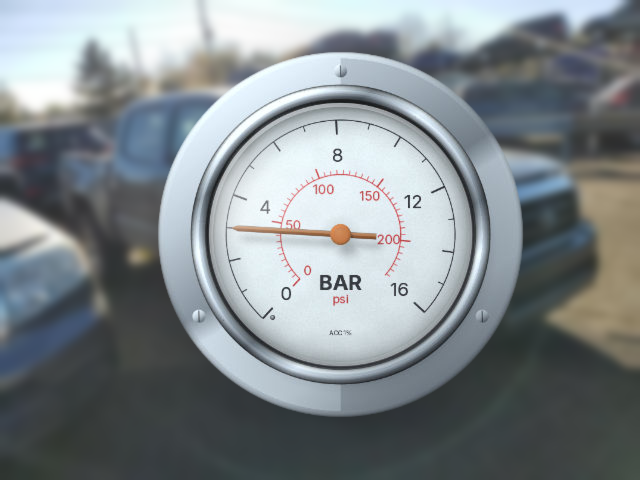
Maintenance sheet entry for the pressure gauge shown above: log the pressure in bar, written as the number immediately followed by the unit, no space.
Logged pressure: 3bar
